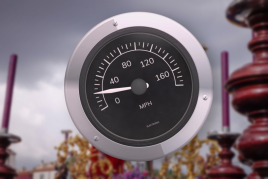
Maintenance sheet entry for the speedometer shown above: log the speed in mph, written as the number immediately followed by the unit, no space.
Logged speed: 20mph
